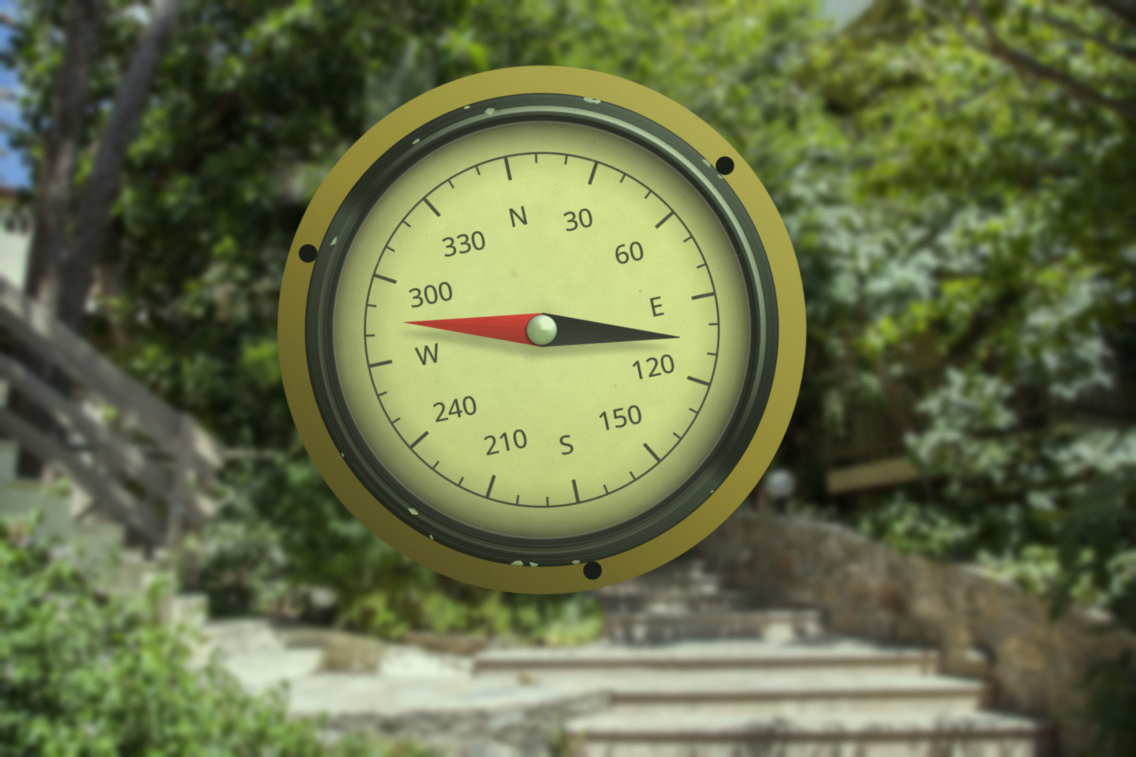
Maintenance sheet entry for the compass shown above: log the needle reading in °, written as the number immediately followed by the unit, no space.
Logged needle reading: 285°
